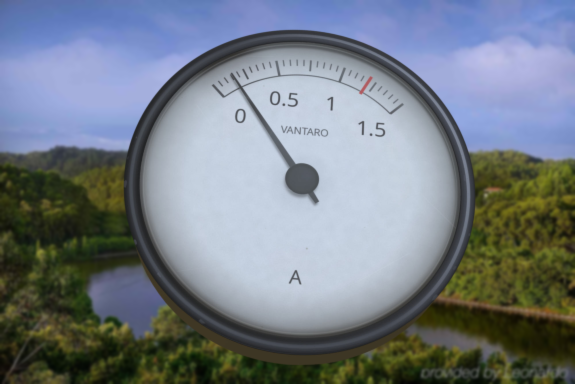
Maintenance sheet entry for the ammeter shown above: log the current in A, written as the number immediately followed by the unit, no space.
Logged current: 0.15A
